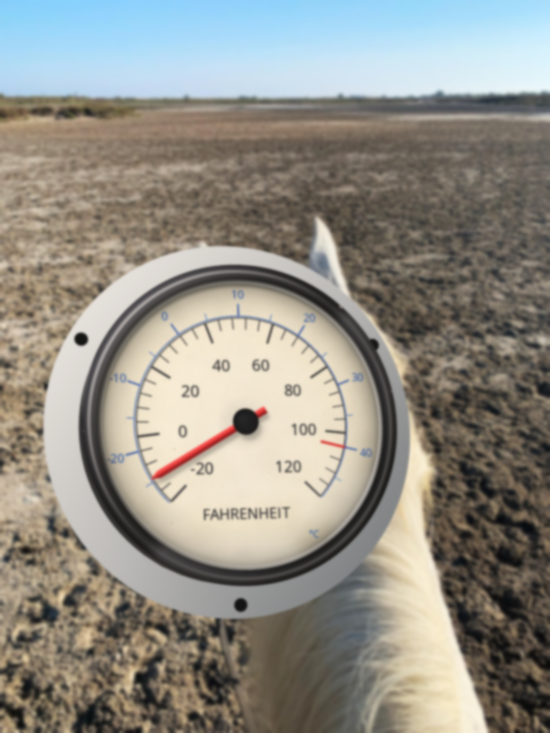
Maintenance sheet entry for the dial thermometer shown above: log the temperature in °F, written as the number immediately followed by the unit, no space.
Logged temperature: -12°F
